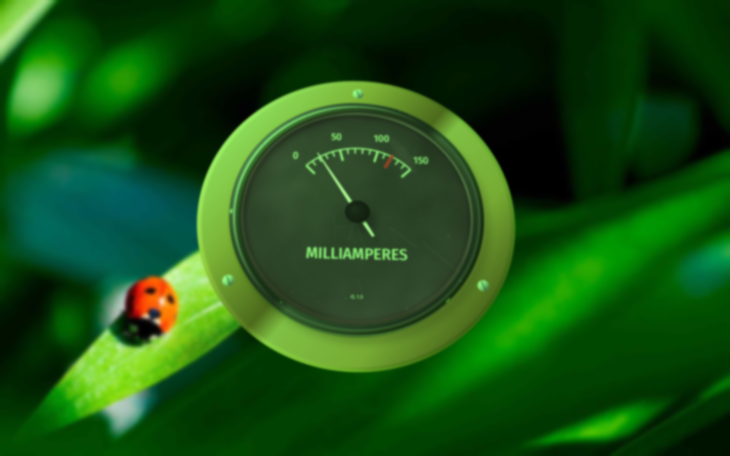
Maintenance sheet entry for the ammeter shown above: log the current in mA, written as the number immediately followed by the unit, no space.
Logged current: 20mA
